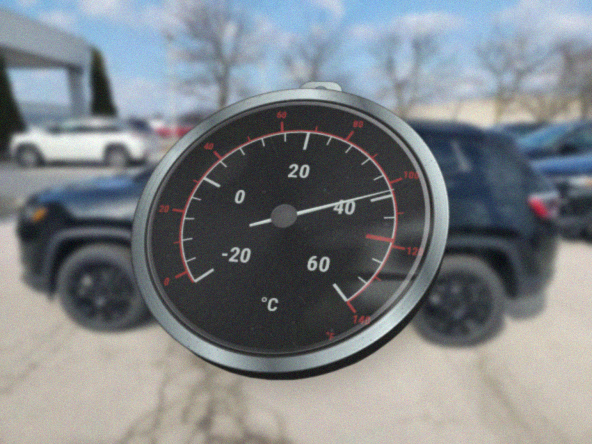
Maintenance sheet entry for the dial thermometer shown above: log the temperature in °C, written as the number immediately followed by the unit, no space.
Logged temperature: 40°C
